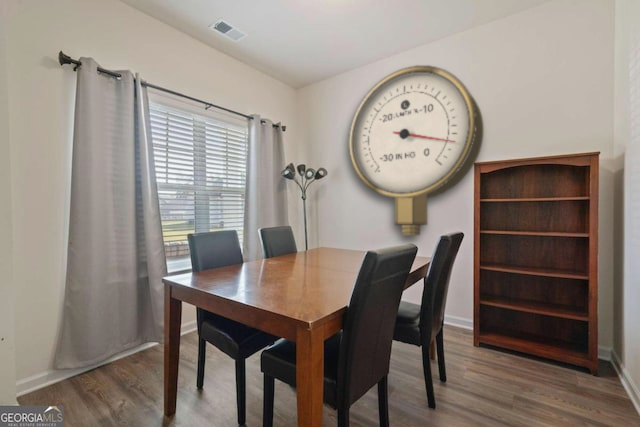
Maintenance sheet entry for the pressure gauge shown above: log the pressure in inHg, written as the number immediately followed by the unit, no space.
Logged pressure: -3inHg
